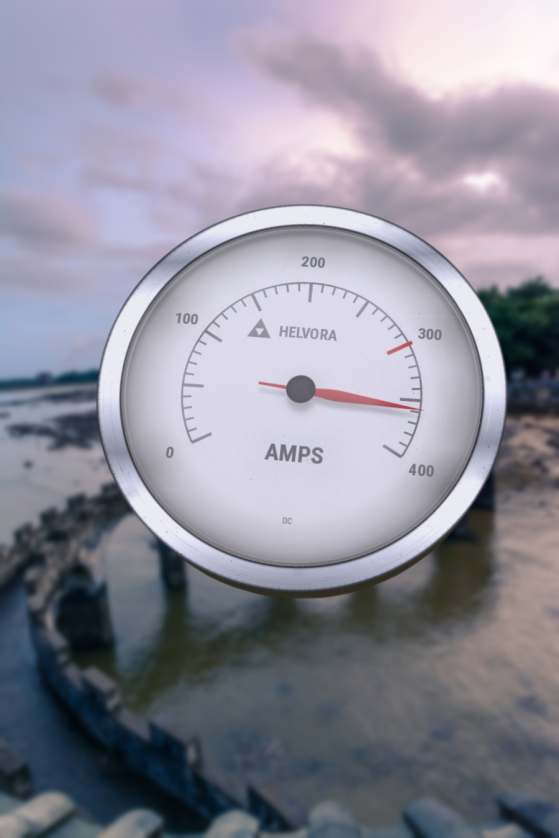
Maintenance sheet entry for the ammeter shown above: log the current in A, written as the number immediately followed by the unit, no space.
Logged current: 360A
